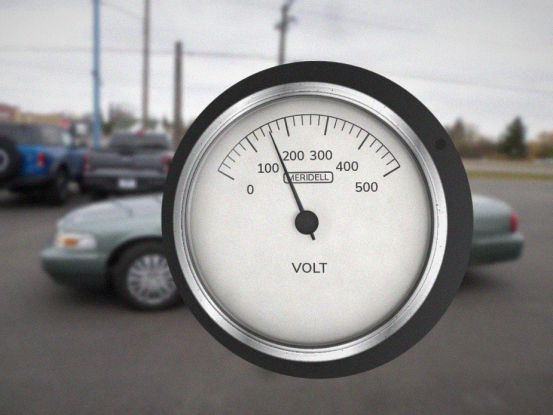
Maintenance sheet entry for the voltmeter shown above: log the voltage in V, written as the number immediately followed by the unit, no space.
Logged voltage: 160V
